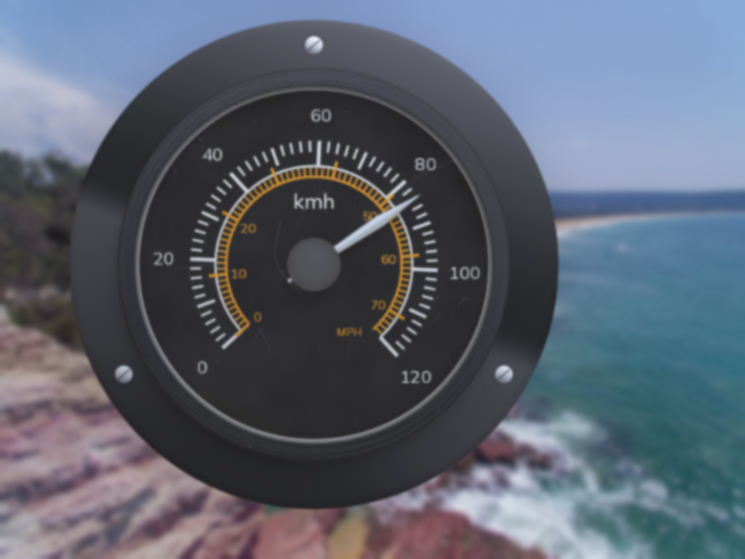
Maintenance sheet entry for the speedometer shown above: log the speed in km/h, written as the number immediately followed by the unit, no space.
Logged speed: 84km/h
